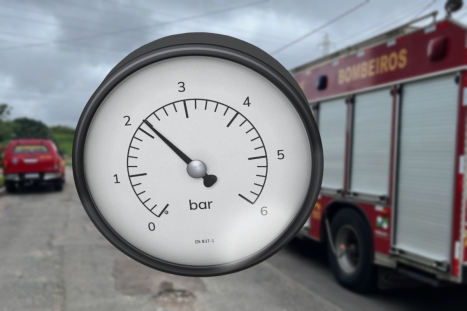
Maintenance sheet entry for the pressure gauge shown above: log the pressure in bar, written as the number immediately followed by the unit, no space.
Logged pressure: 2.2bar
